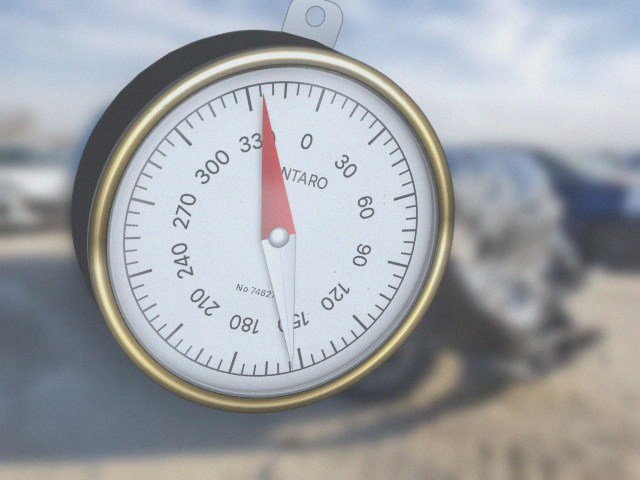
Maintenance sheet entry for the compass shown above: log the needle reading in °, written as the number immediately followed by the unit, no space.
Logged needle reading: 335°
